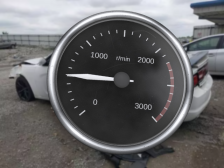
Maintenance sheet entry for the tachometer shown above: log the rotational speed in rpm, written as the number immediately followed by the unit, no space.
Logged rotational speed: 500rpm
